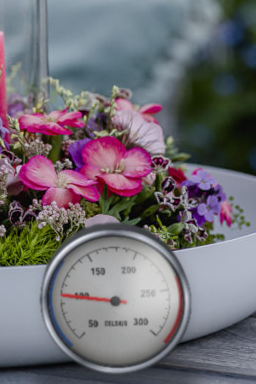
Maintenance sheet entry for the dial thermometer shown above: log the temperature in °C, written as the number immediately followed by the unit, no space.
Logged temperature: 100°C
